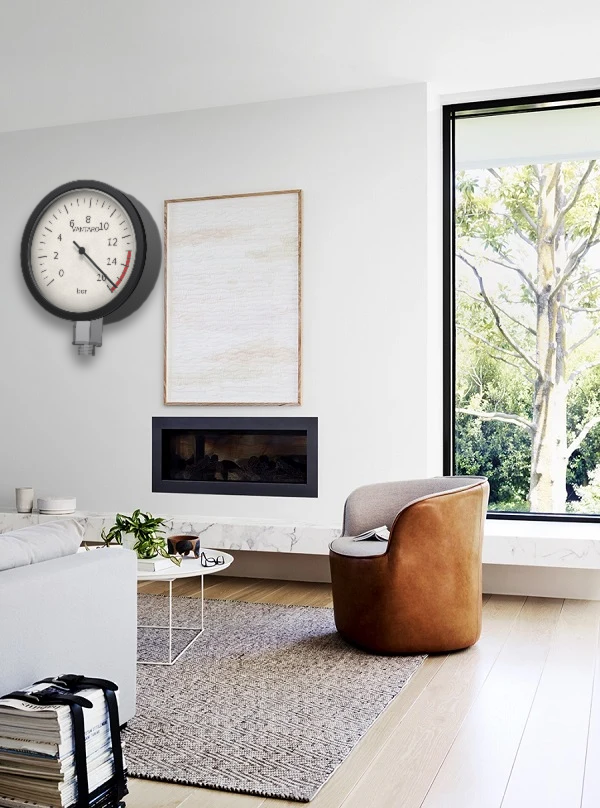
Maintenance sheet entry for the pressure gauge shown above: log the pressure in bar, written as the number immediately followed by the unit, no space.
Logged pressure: 15.5bar
